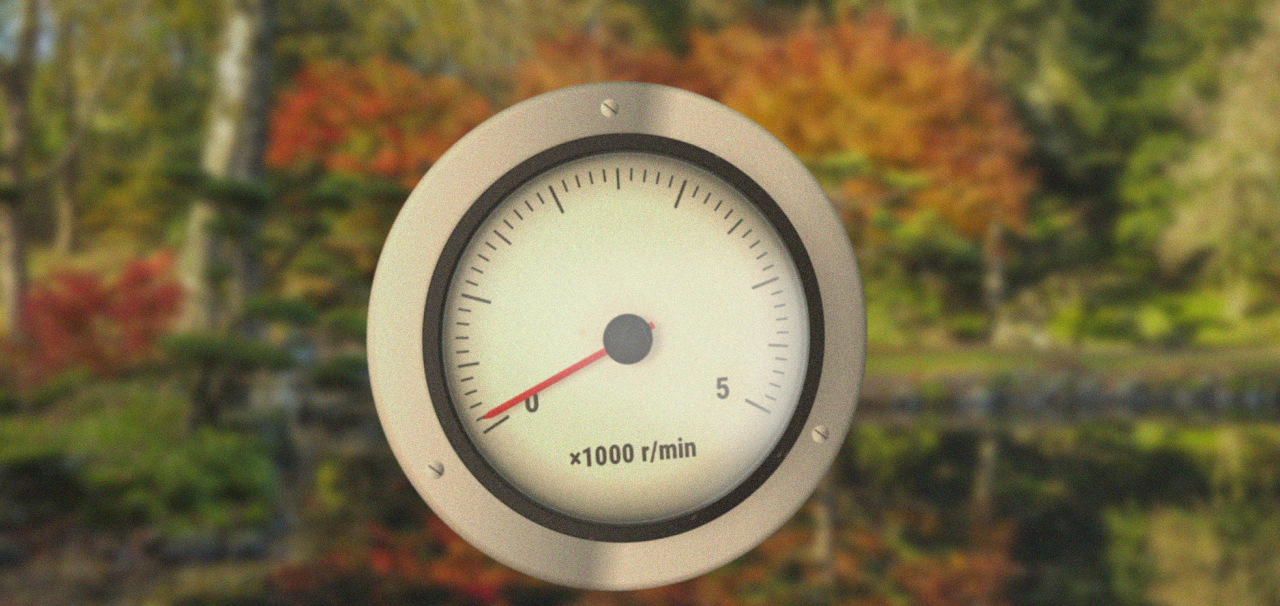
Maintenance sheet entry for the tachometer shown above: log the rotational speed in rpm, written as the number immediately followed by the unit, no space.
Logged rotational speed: 100rpm
